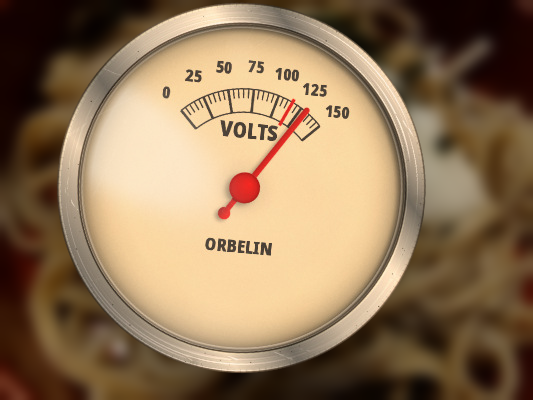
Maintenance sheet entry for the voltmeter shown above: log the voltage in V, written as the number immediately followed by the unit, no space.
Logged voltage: 130V
